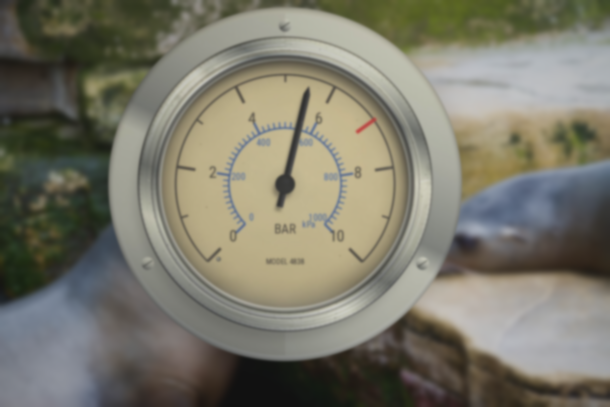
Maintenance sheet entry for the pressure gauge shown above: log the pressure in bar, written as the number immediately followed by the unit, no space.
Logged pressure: 5.5bar
